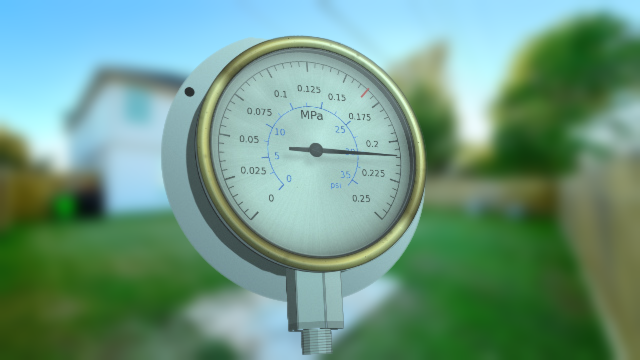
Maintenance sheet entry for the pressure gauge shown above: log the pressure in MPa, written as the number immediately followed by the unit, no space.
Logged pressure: 0.21MPa
